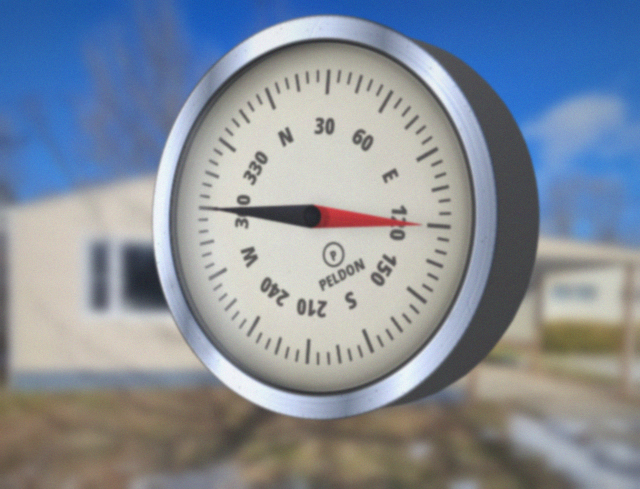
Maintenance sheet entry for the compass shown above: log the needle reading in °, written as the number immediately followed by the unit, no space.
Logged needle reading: 120°
